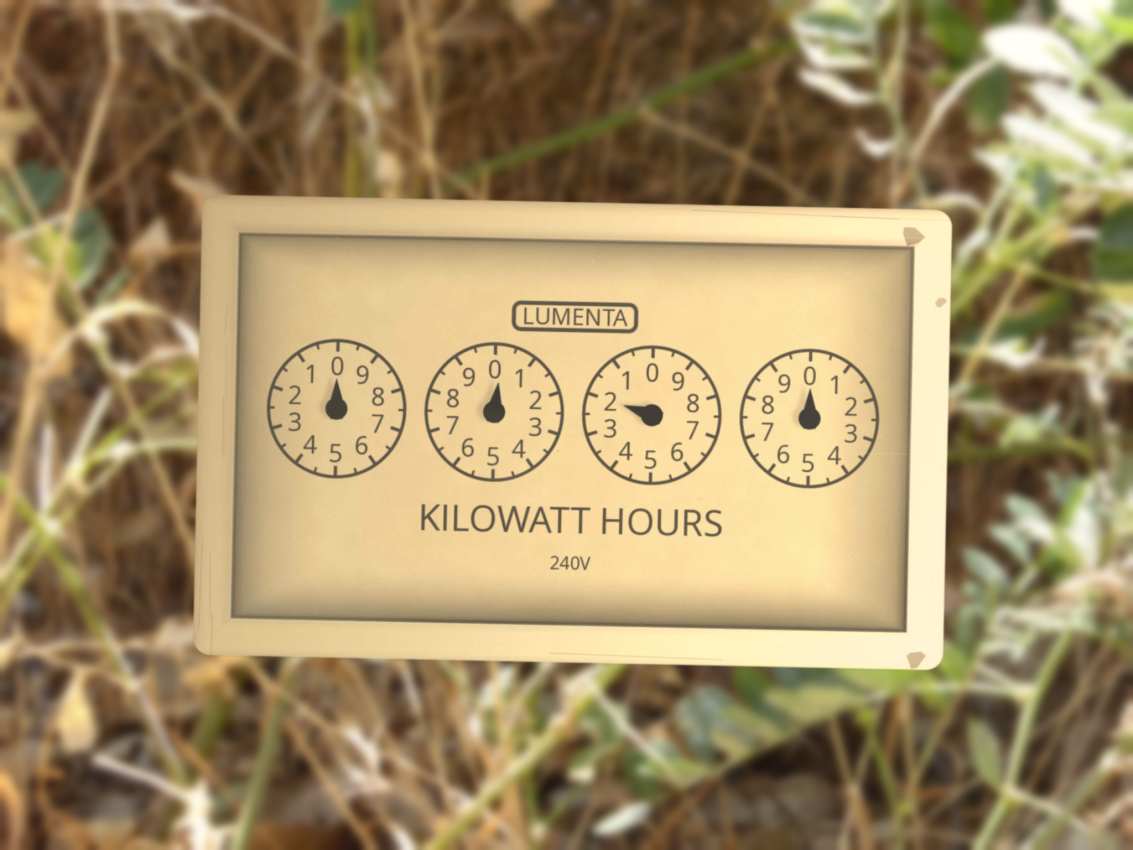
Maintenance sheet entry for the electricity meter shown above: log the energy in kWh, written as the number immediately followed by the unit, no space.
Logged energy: 20kWh
